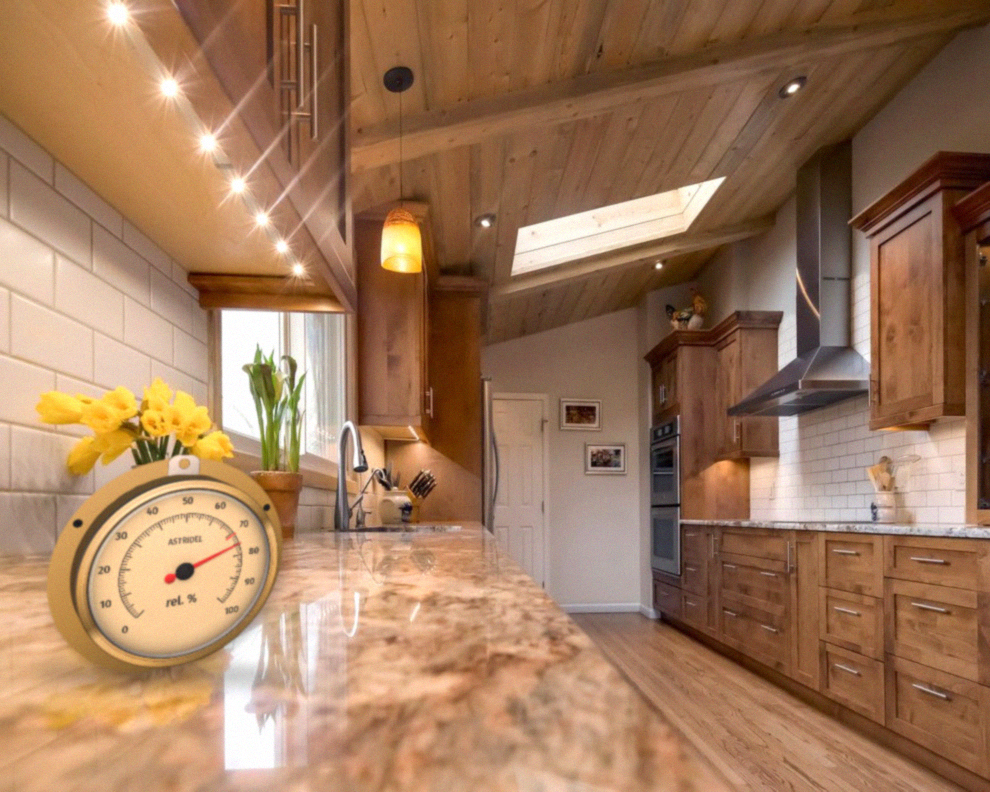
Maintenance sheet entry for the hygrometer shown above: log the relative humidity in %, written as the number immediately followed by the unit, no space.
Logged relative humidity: 75%
